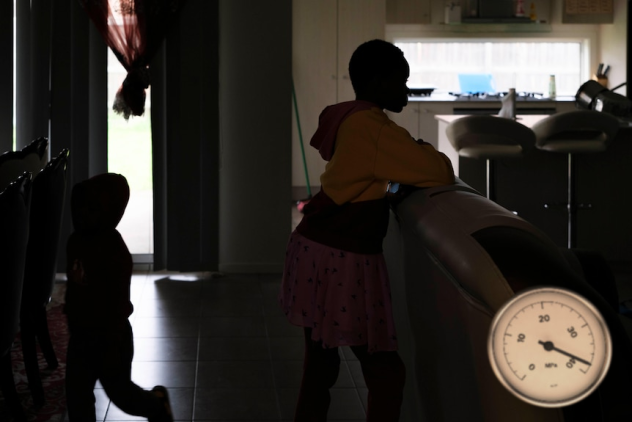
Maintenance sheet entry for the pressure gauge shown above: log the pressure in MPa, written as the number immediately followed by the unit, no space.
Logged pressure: 38MPa
